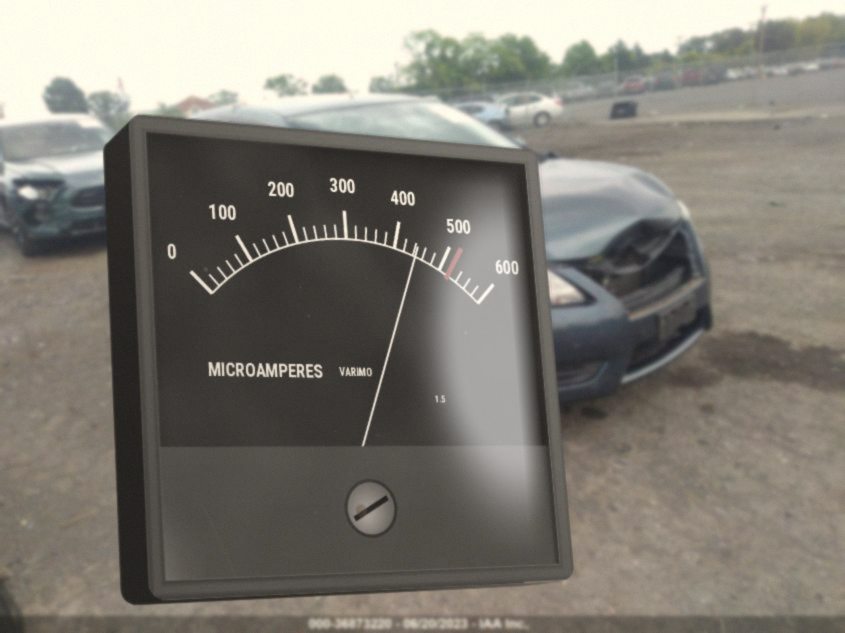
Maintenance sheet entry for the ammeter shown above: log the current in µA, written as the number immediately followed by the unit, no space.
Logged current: 440µA
